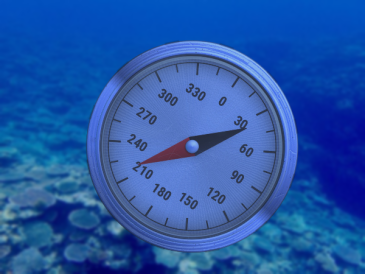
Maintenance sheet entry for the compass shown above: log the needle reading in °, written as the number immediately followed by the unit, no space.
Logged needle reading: 217.5°
